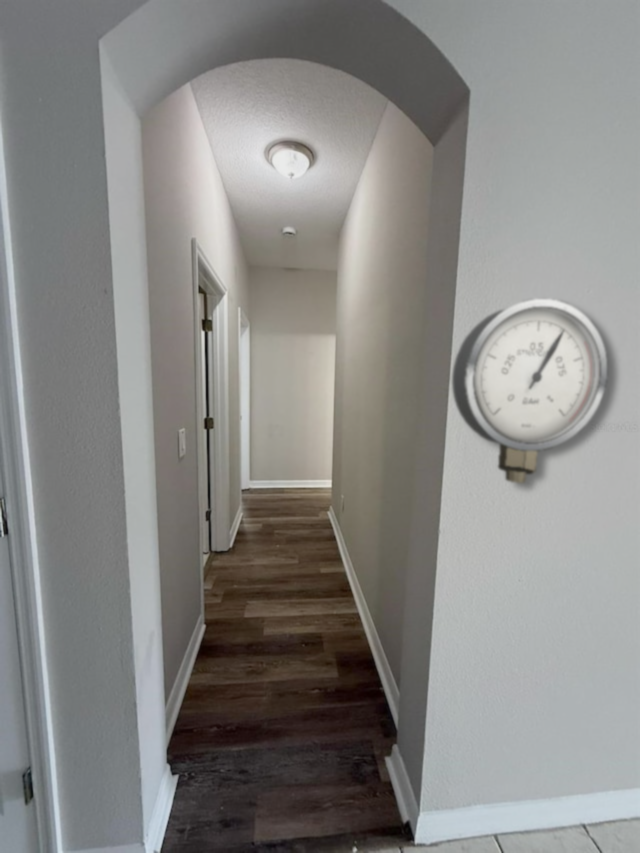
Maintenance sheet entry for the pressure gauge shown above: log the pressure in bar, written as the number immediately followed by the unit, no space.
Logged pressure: 0.6bar
